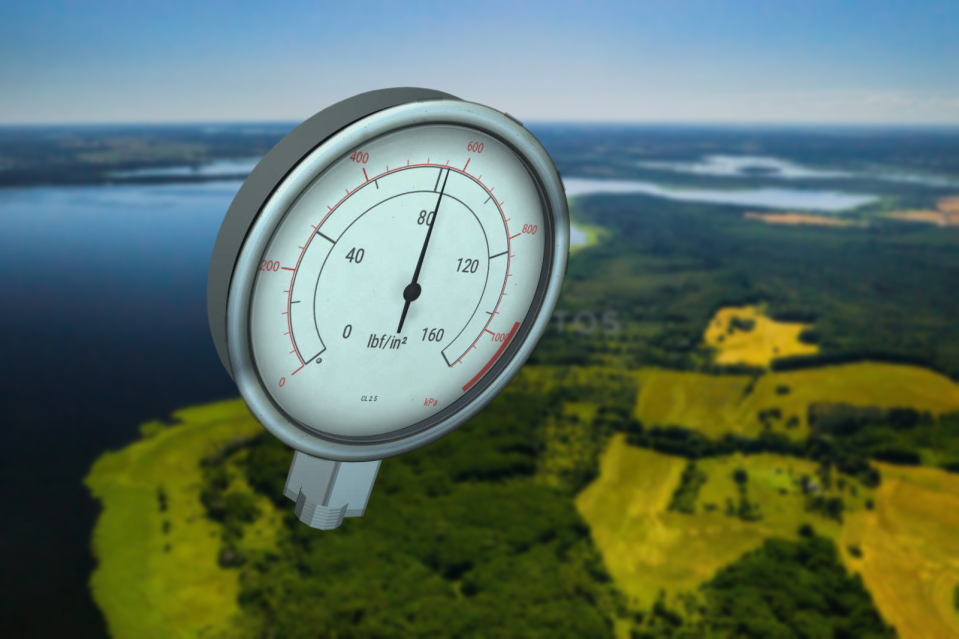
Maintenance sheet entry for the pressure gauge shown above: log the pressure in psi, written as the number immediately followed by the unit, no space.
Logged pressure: 80psi
